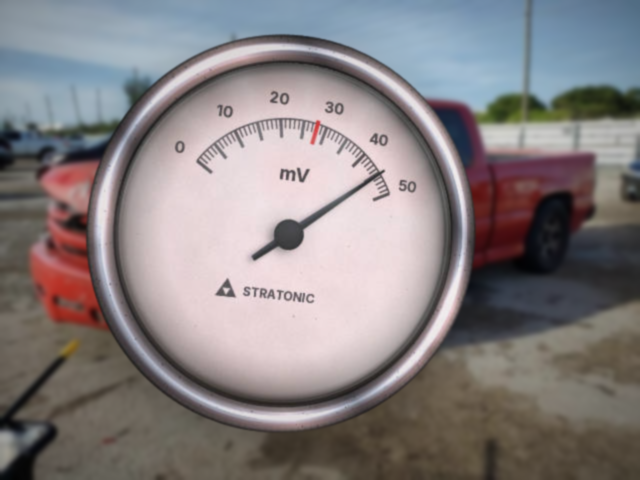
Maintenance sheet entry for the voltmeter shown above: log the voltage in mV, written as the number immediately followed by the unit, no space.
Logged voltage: 45mV
